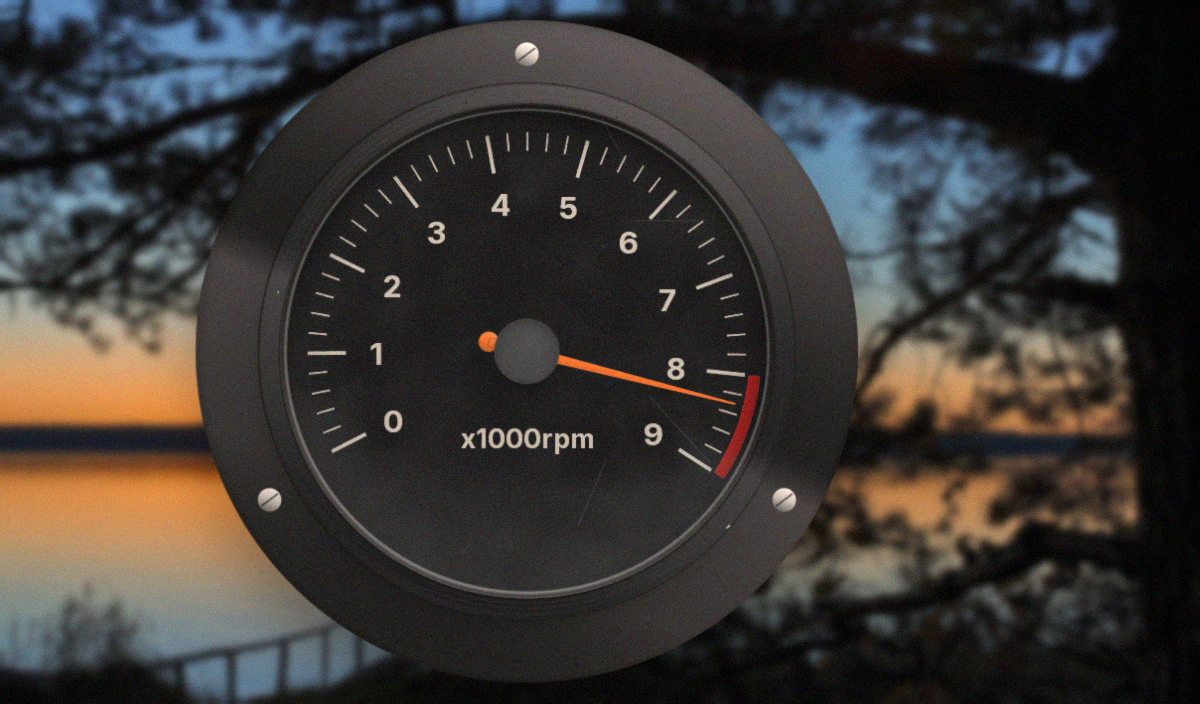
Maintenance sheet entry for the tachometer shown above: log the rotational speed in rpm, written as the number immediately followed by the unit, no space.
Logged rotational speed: 8300rpm
